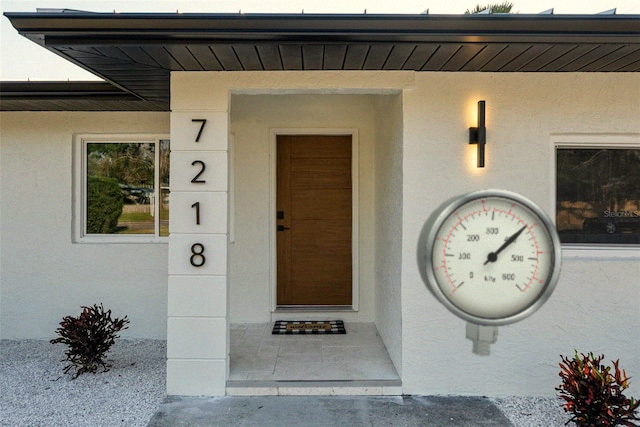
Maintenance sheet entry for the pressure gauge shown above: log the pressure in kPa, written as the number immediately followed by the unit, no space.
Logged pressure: 400kPa
